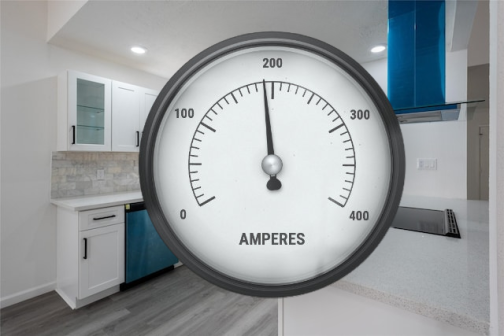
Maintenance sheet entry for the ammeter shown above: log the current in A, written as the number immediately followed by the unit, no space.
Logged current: 190A
